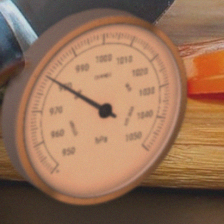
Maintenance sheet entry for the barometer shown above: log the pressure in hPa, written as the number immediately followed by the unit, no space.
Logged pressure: 980hPa
